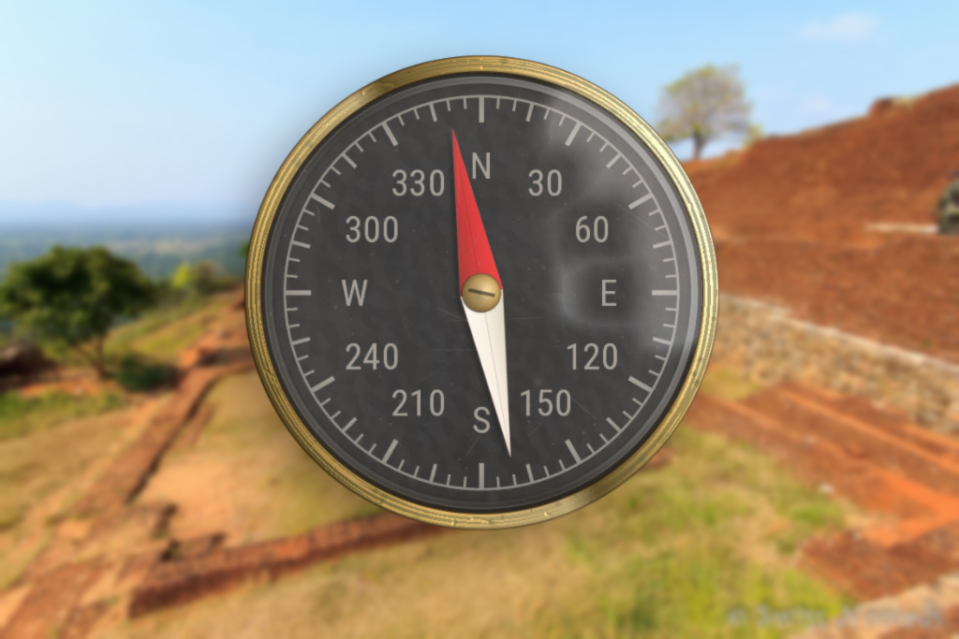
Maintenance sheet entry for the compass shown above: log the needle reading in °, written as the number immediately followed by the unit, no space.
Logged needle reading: 350°
